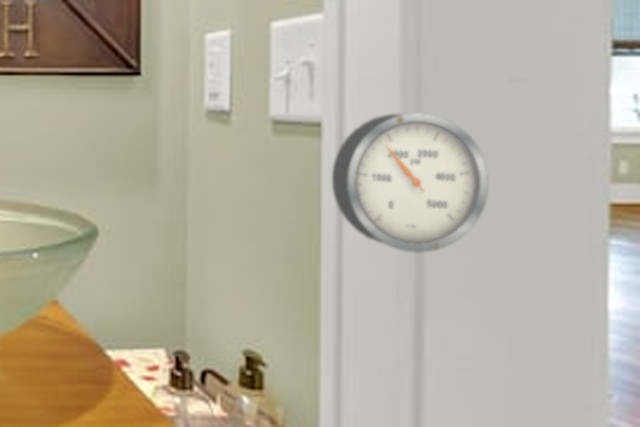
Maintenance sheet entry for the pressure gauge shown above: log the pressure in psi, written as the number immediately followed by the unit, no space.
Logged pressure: 1800psi
